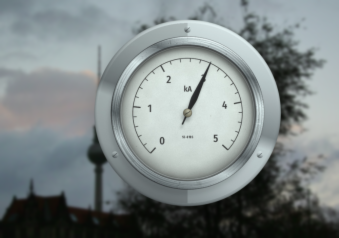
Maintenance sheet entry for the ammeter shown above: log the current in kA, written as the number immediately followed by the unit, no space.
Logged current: 3kA
